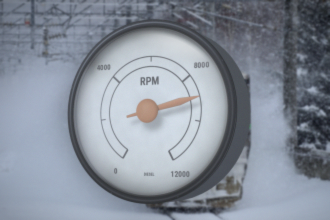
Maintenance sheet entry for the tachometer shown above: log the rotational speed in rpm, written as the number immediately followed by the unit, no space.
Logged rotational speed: 9000rpm
